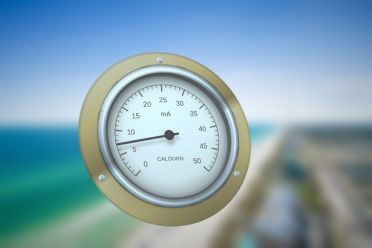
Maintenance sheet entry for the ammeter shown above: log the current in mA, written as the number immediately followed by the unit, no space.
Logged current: 7mA
